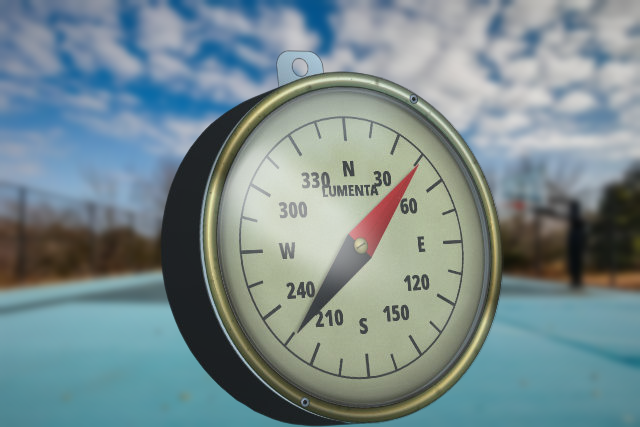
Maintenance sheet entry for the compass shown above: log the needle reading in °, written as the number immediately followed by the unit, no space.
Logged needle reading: 45°
